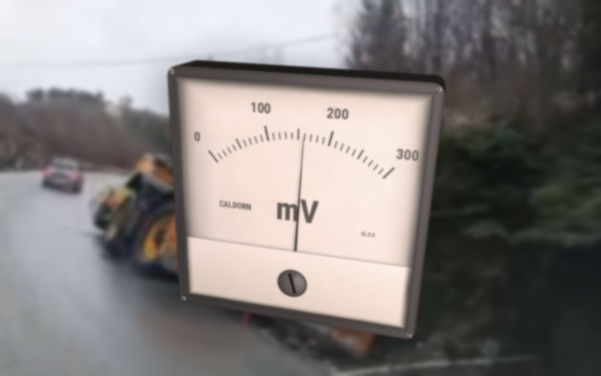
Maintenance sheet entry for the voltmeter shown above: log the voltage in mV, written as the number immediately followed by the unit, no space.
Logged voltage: 160mV
